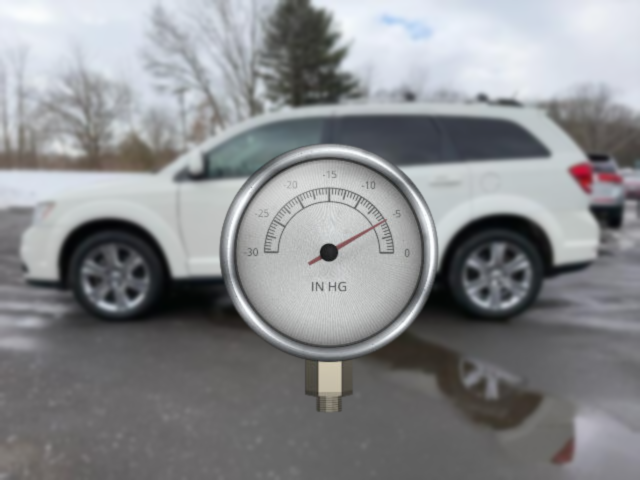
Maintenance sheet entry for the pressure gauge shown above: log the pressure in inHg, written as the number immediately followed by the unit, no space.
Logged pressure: -5inHg
